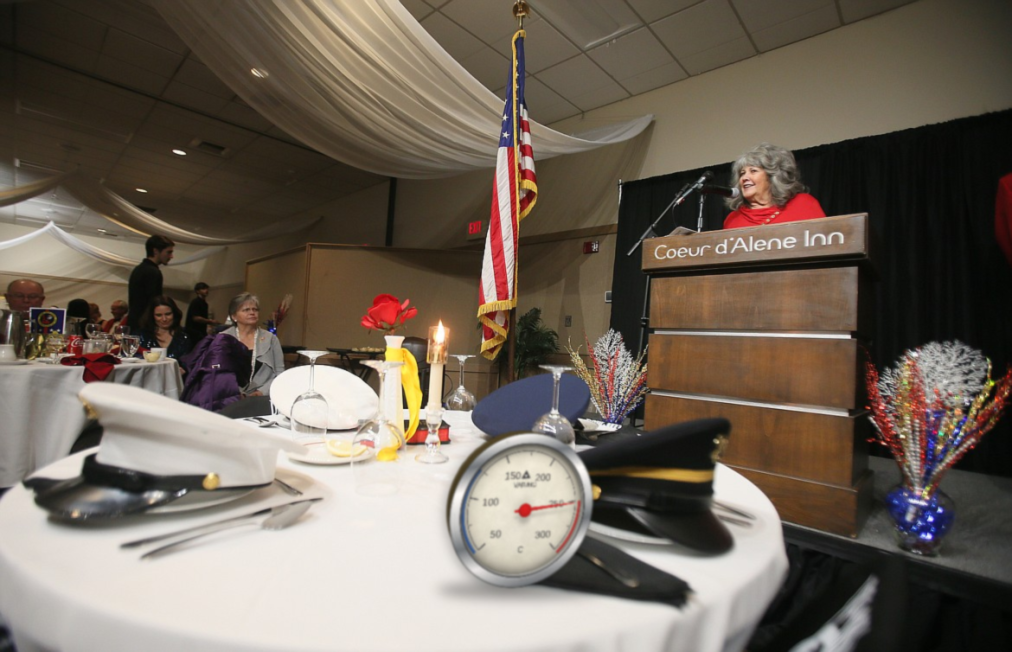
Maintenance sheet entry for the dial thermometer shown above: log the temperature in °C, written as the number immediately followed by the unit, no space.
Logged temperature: 250°C
